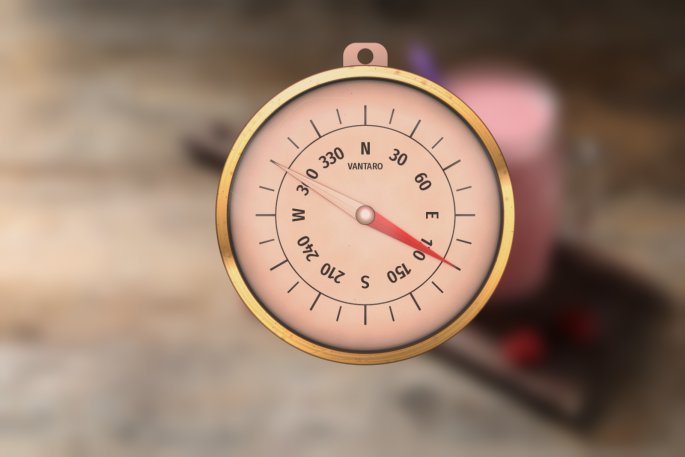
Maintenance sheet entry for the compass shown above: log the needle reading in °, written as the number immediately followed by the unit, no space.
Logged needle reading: 120°
